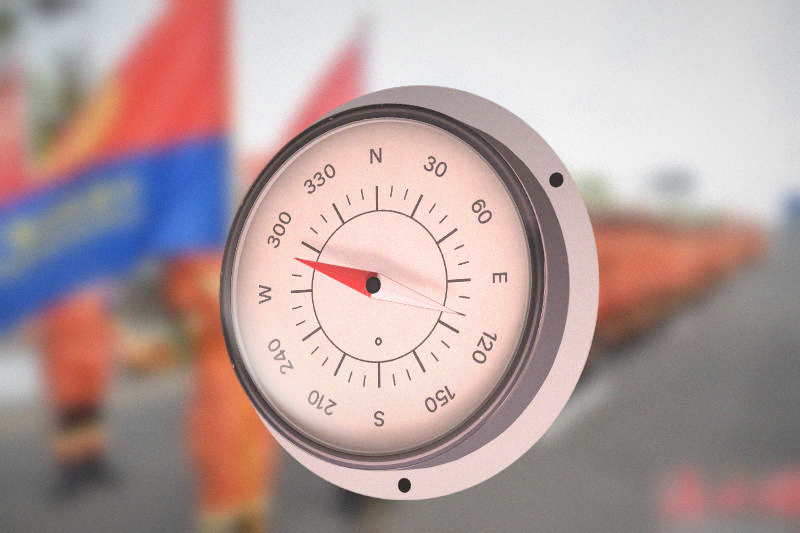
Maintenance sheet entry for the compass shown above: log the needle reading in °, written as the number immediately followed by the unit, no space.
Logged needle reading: 290°
